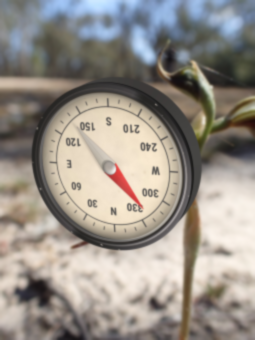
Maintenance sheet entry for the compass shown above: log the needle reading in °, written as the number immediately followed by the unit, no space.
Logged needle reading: 320°
